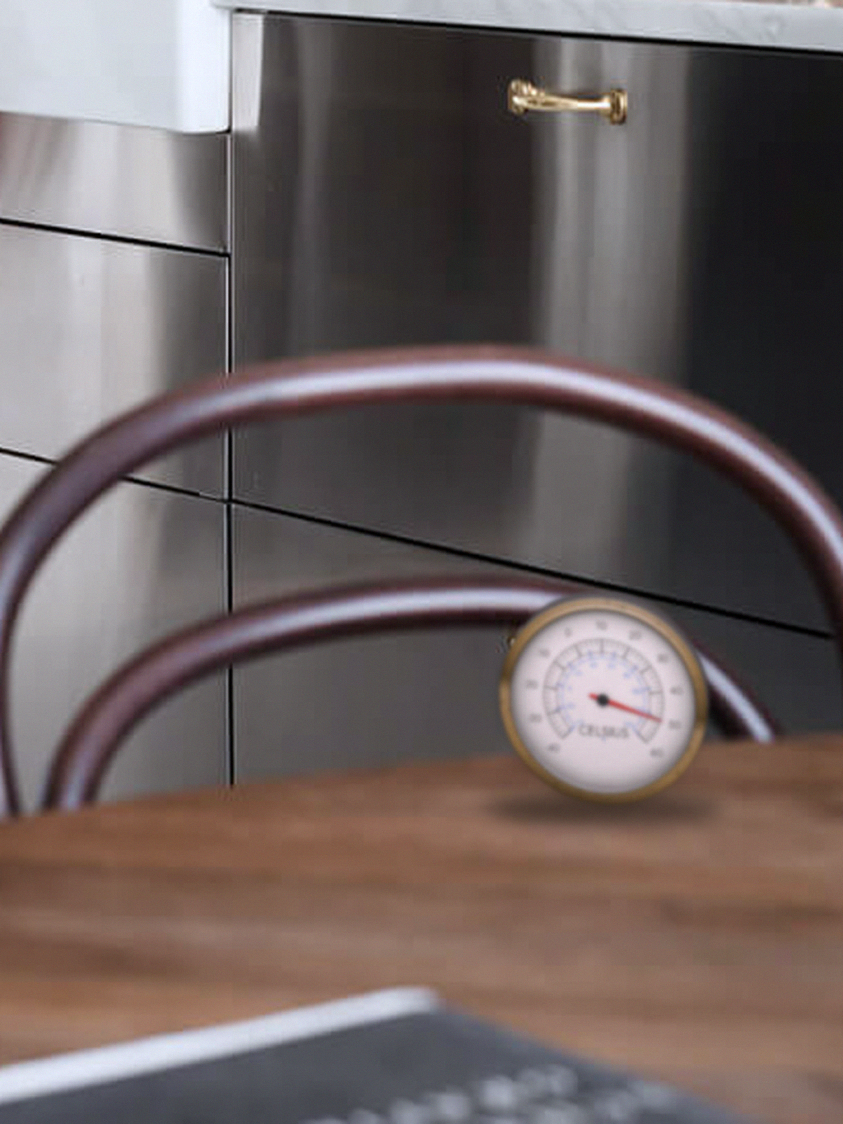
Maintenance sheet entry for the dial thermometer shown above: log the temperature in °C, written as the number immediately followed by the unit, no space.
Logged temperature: 50°C
